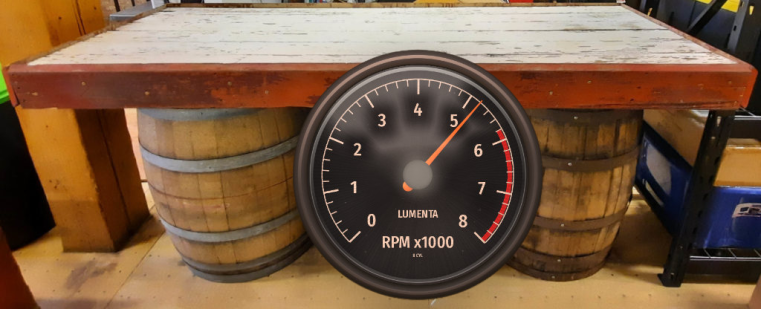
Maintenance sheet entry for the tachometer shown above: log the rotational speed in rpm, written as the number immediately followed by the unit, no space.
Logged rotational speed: 5200rpm
